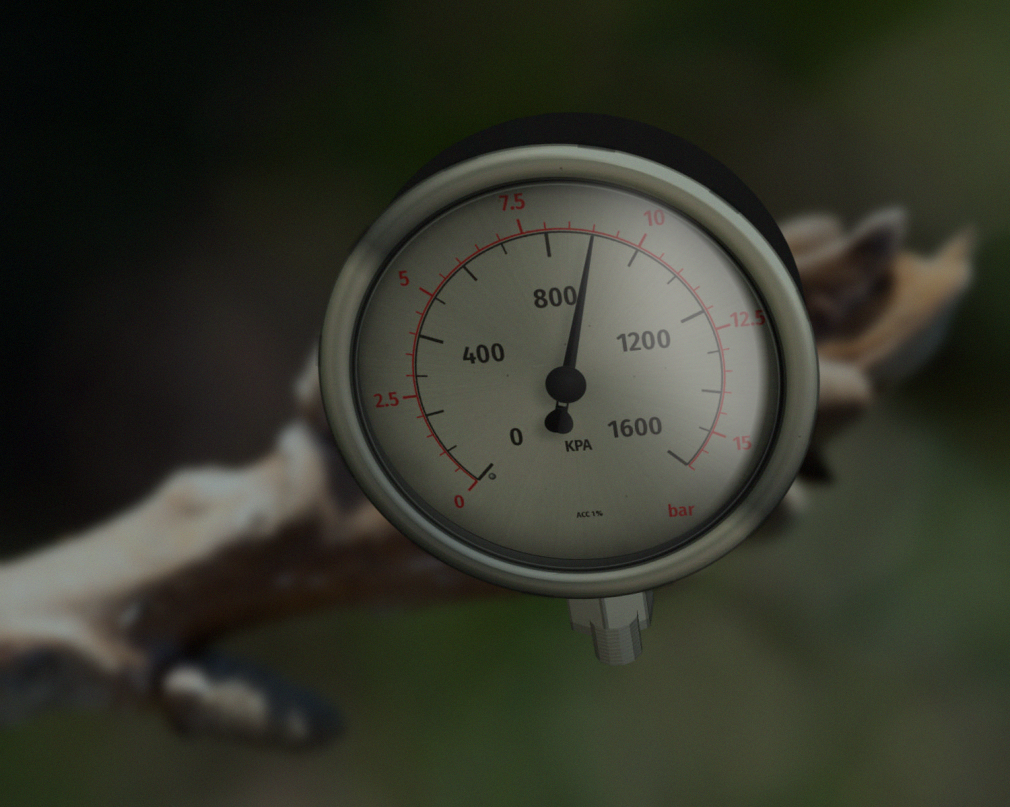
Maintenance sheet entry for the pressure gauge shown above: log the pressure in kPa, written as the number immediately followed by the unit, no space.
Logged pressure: 900kPa
